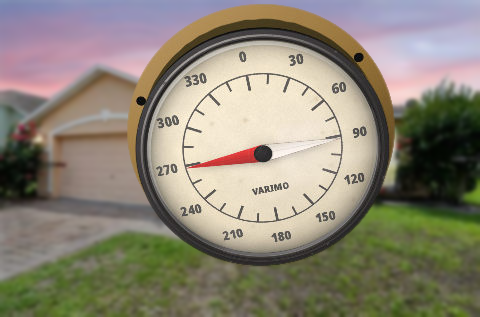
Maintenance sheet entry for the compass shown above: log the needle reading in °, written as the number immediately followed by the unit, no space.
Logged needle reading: 270°
